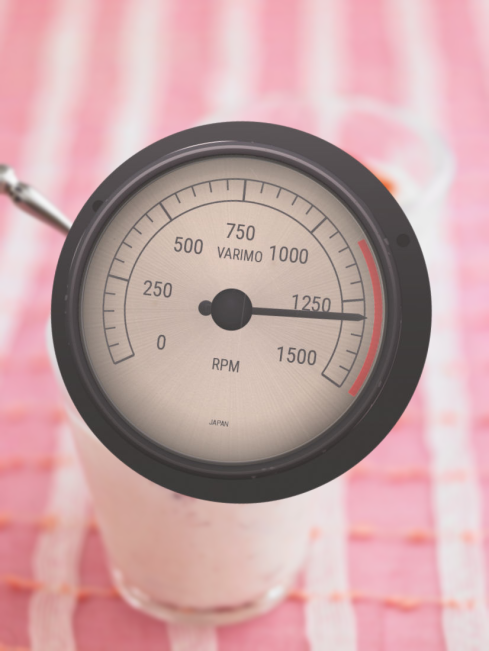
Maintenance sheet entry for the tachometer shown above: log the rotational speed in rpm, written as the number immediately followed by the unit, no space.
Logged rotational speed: 1300rpm
